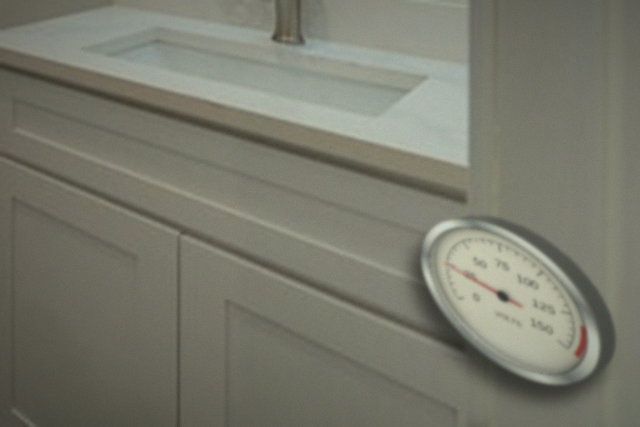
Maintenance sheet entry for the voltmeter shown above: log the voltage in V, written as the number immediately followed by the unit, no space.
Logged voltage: 25V
